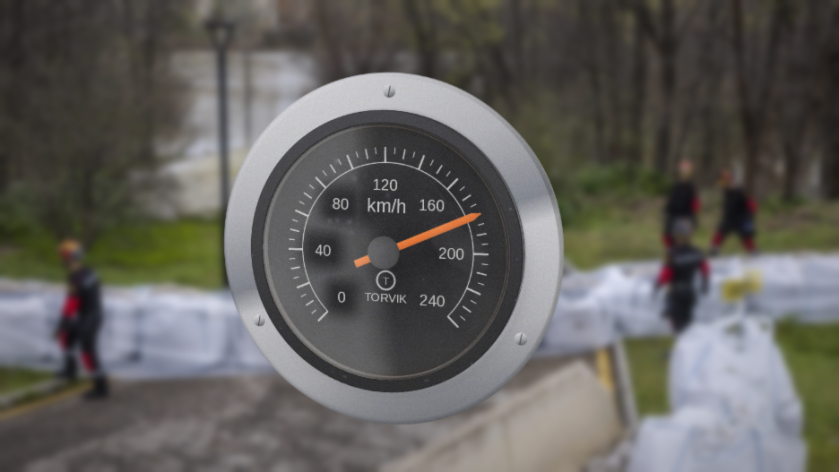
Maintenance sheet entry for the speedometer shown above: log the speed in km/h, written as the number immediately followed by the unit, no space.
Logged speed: 180km/h
